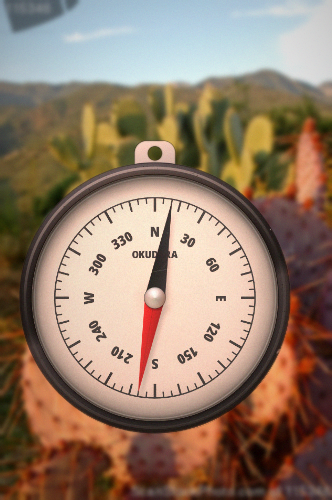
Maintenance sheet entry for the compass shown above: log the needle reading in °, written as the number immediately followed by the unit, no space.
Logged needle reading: 190°
